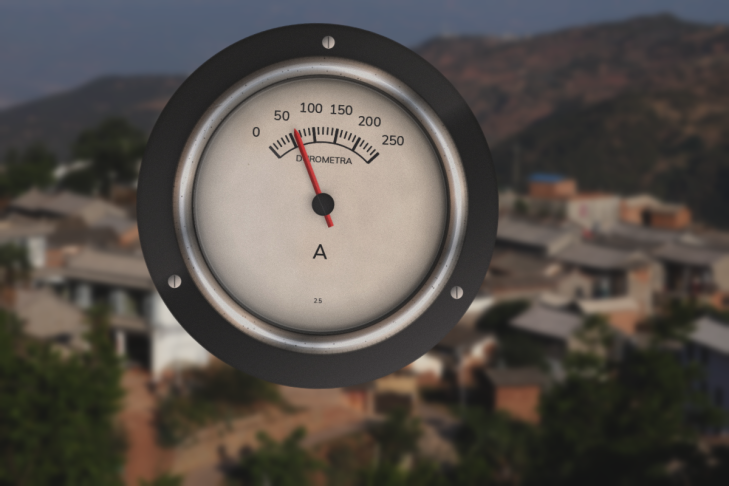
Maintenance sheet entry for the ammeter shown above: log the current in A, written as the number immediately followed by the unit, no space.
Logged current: 60A
